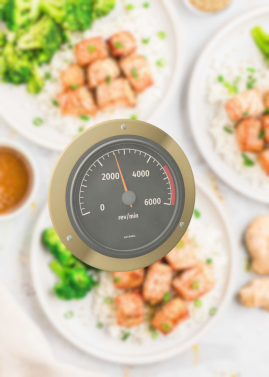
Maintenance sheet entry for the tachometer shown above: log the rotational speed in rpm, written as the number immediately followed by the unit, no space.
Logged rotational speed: 2600rpm
